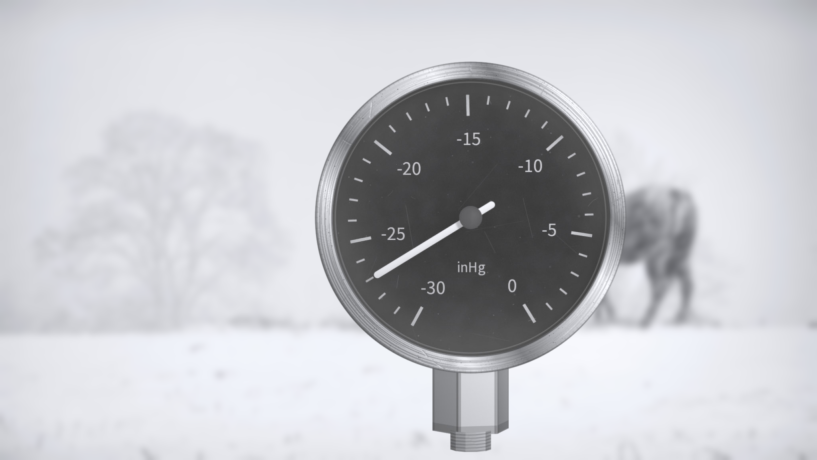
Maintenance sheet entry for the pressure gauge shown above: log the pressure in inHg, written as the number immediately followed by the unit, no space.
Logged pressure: -27inHg
